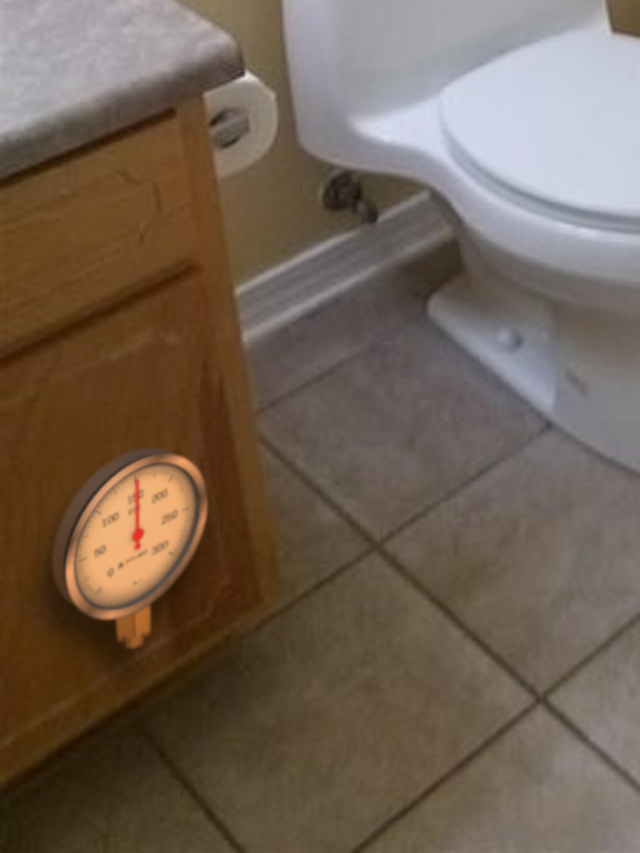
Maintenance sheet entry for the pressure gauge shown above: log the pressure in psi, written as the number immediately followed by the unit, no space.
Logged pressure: 150psi
